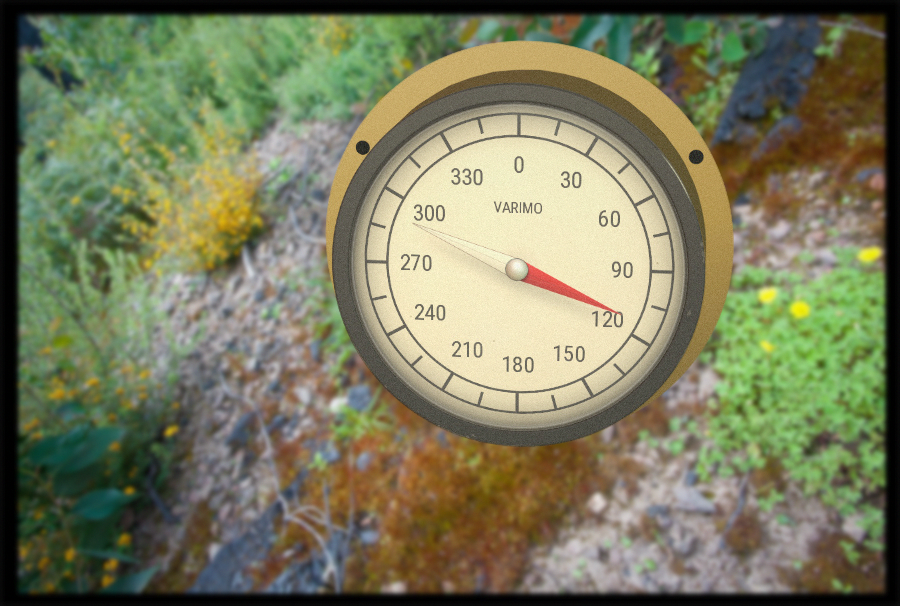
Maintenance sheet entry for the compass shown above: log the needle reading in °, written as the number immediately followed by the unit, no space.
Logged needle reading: 112.5°
